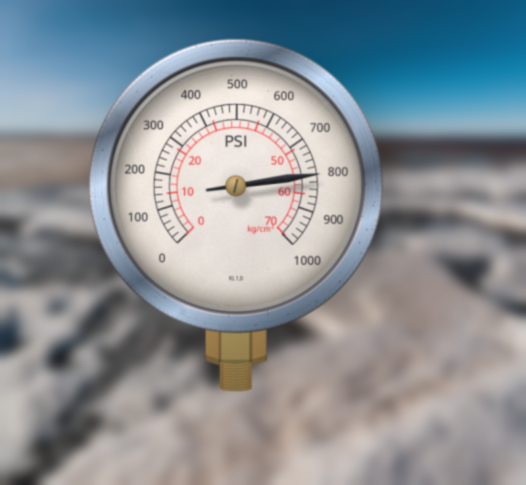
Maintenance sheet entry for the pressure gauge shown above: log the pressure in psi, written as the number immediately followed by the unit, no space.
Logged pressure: 800psi
